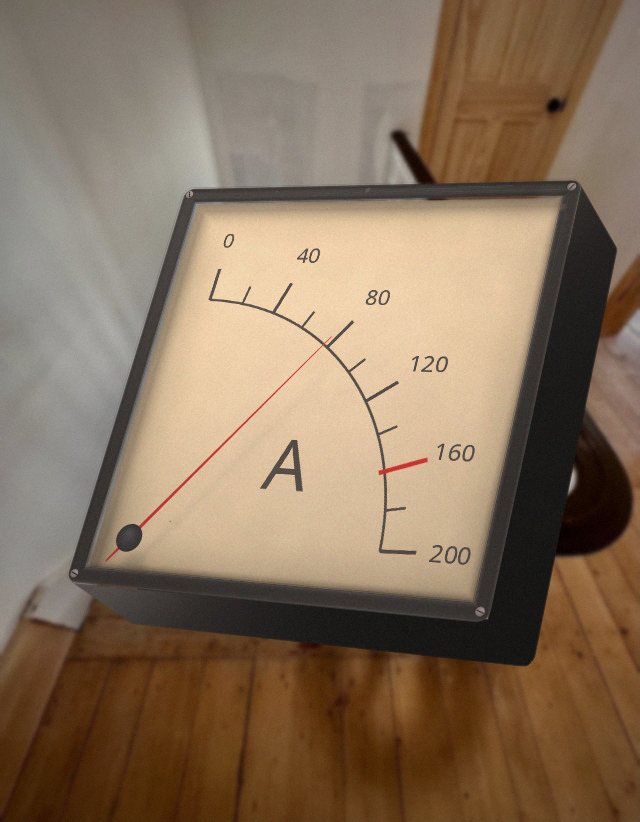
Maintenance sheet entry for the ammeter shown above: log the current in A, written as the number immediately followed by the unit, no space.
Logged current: 80A
